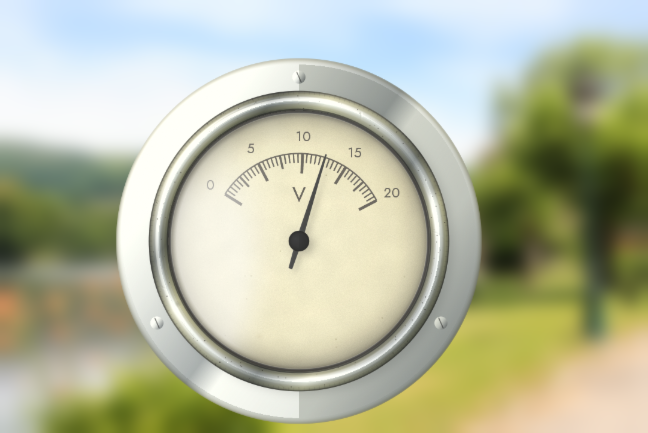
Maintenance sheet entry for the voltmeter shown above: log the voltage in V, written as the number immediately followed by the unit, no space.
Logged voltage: 12.5V
